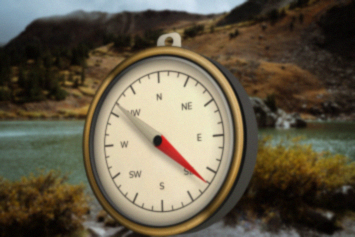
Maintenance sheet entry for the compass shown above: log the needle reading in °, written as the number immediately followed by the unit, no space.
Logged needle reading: 130°
